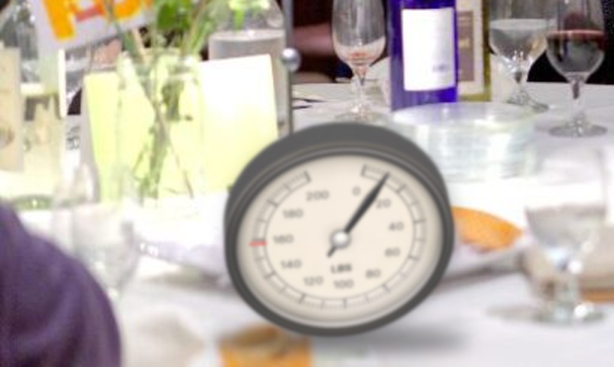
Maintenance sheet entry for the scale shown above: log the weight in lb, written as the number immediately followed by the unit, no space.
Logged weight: 10lb
